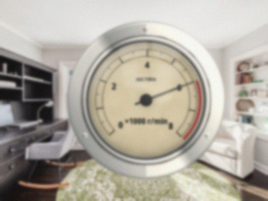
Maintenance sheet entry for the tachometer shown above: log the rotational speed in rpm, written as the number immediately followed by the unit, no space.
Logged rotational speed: 6000rpm
